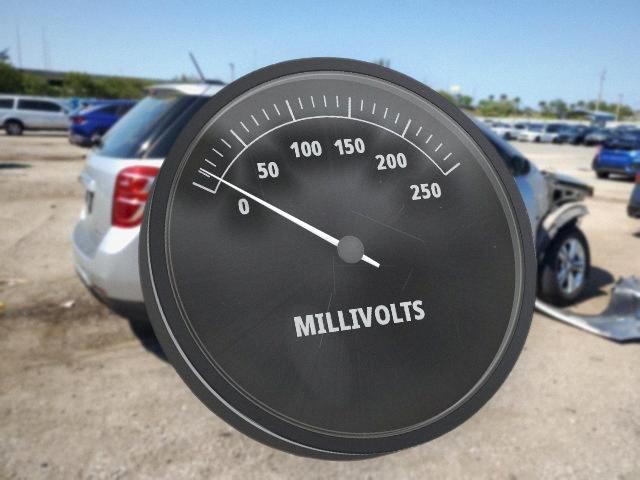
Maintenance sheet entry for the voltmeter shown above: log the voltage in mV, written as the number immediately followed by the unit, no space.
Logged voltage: 10mV
